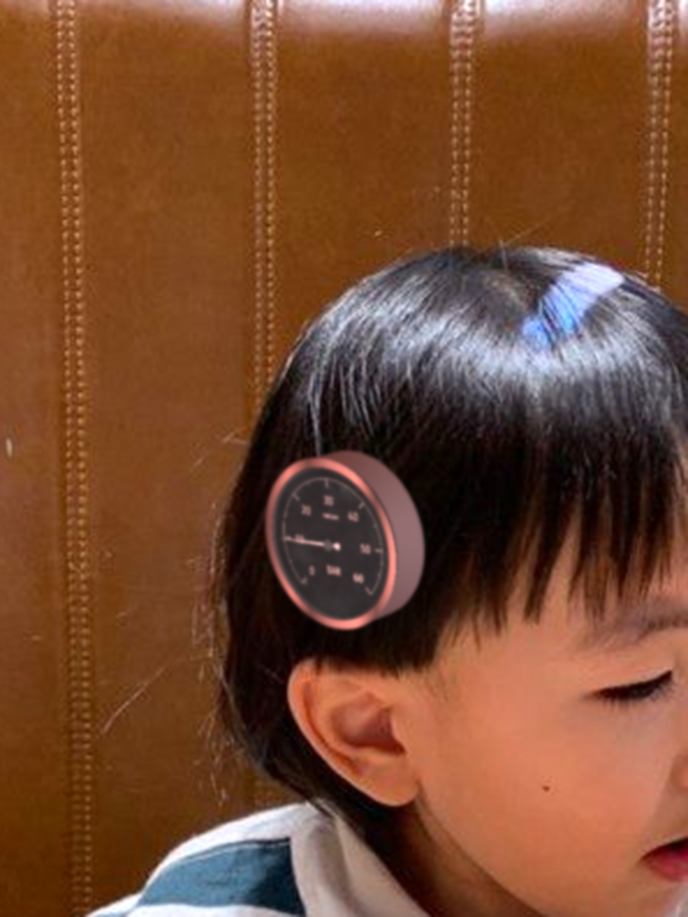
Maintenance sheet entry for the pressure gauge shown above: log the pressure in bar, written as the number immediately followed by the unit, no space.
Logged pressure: 10bar
